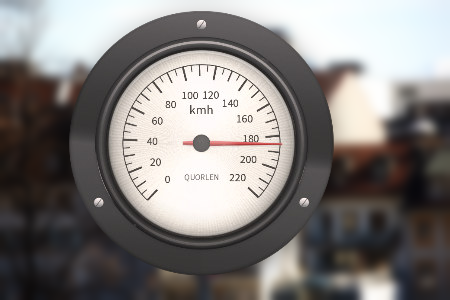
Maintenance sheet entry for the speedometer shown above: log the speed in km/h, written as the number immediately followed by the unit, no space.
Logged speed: 185km/h
